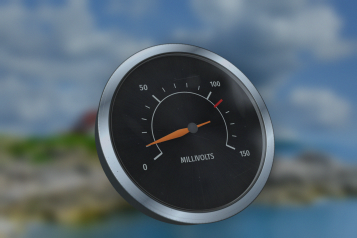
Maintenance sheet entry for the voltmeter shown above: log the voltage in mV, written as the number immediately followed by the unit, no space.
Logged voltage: 10mV
